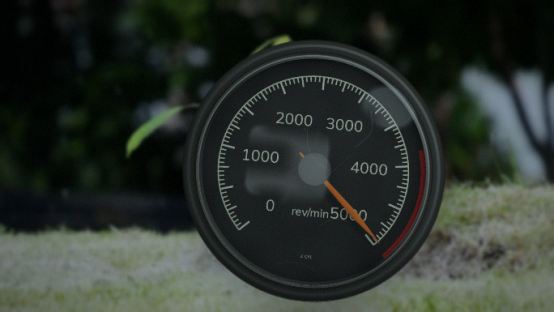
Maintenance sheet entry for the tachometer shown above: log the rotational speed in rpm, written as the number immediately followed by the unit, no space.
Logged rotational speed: 4950rpm
